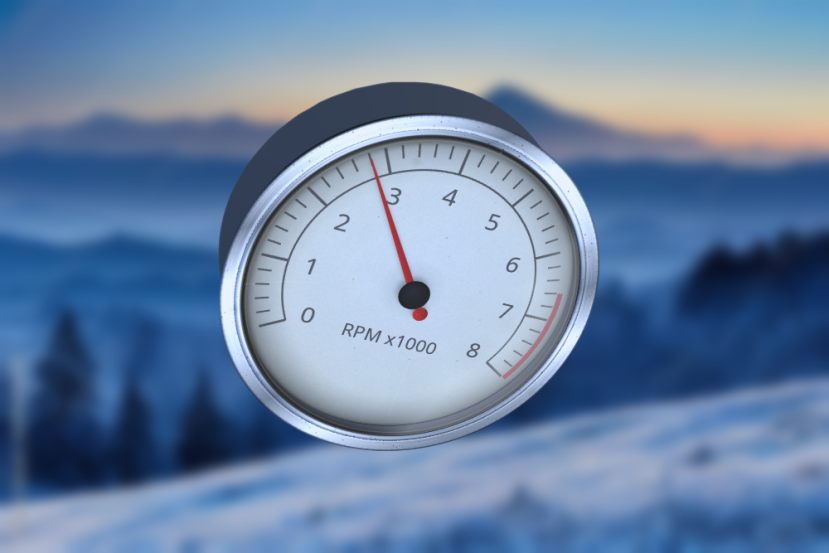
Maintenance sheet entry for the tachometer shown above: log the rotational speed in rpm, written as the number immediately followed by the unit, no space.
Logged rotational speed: 2800rpm
